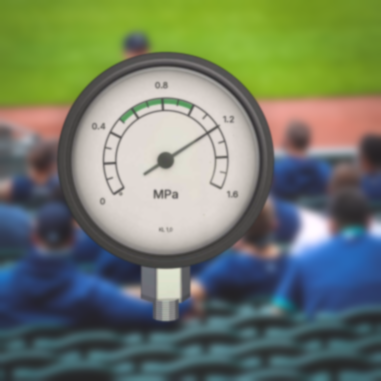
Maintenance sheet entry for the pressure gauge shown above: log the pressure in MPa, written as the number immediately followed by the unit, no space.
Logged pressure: 1.2MPa
